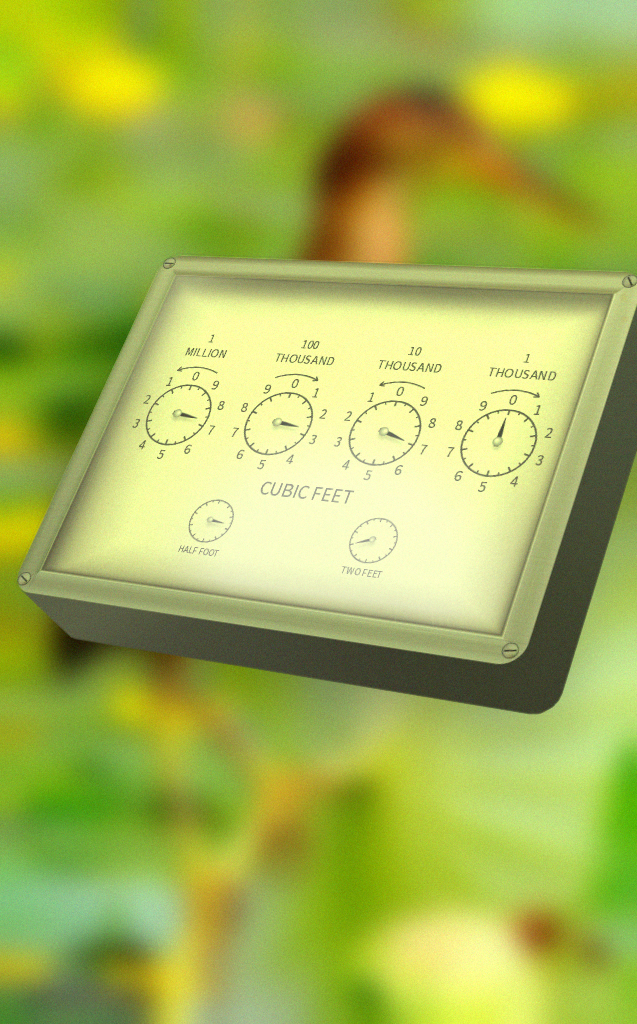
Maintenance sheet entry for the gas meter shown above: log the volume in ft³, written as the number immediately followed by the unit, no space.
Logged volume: 727000ft³
